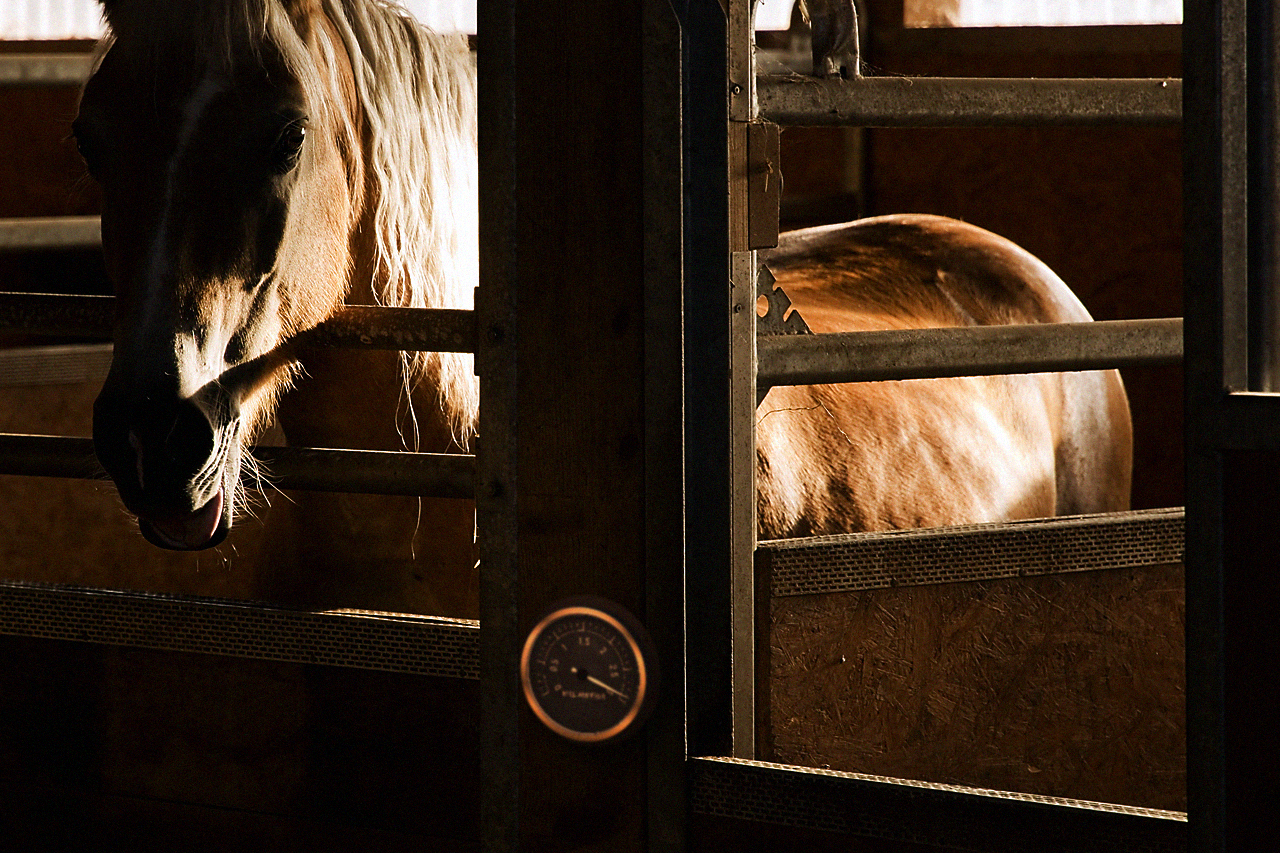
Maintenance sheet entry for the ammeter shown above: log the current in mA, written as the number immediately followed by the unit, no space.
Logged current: 2.9mA
